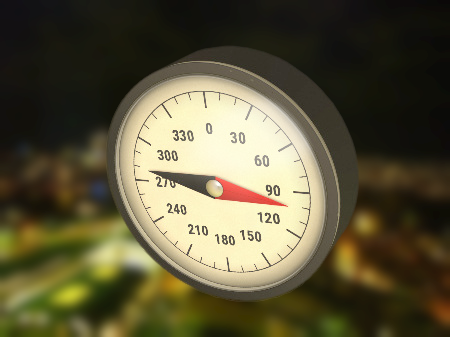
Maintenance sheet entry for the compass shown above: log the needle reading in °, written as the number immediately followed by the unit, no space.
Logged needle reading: 100°
